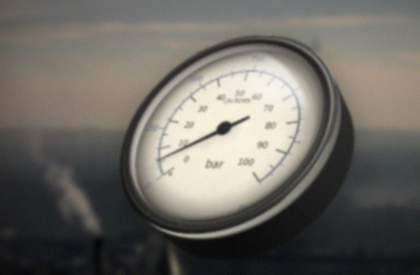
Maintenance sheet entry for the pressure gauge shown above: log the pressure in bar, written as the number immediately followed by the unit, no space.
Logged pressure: 5bar
